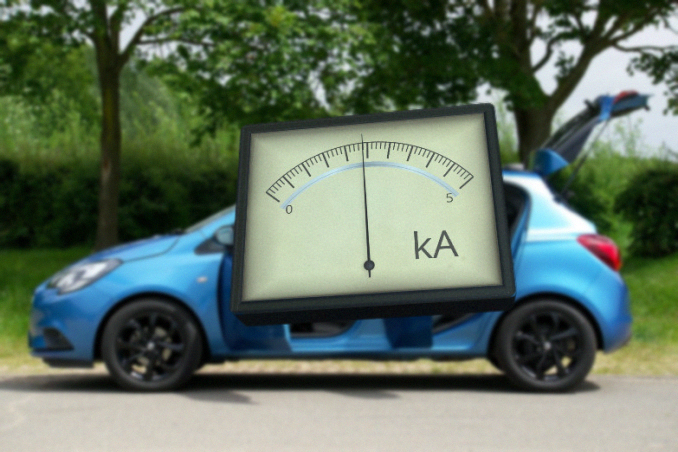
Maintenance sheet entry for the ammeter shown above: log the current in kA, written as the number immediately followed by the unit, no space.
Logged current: 2.4kA
